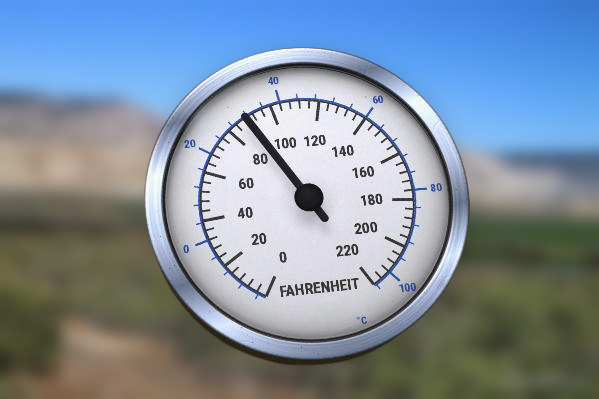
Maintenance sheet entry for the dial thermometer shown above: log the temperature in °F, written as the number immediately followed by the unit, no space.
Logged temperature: 88°F
